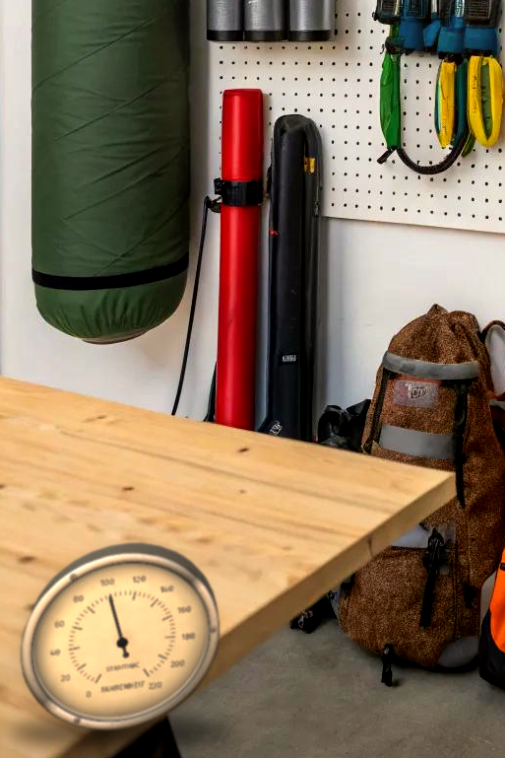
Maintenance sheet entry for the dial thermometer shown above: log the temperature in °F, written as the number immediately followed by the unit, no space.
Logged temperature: 100°F
